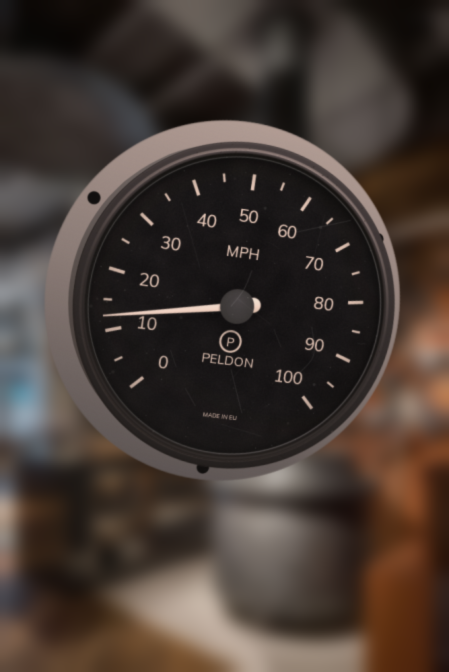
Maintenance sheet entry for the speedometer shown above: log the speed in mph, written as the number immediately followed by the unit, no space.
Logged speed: 12.5mph
